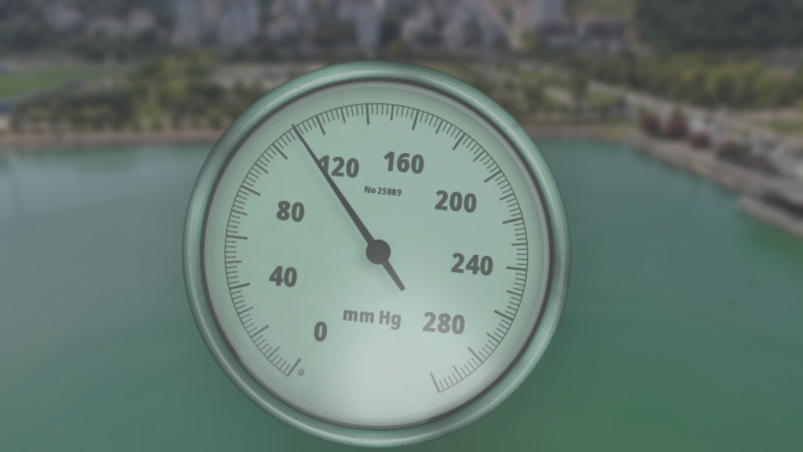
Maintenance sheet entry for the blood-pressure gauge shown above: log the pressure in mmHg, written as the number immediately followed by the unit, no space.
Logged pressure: 110mmHg
